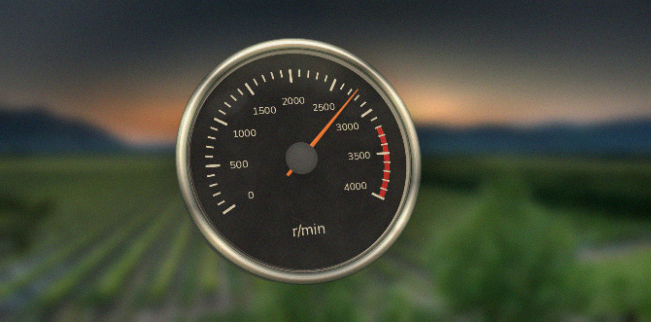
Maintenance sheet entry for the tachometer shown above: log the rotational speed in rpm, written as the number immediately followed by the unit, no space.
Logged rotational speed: 2750rpm
